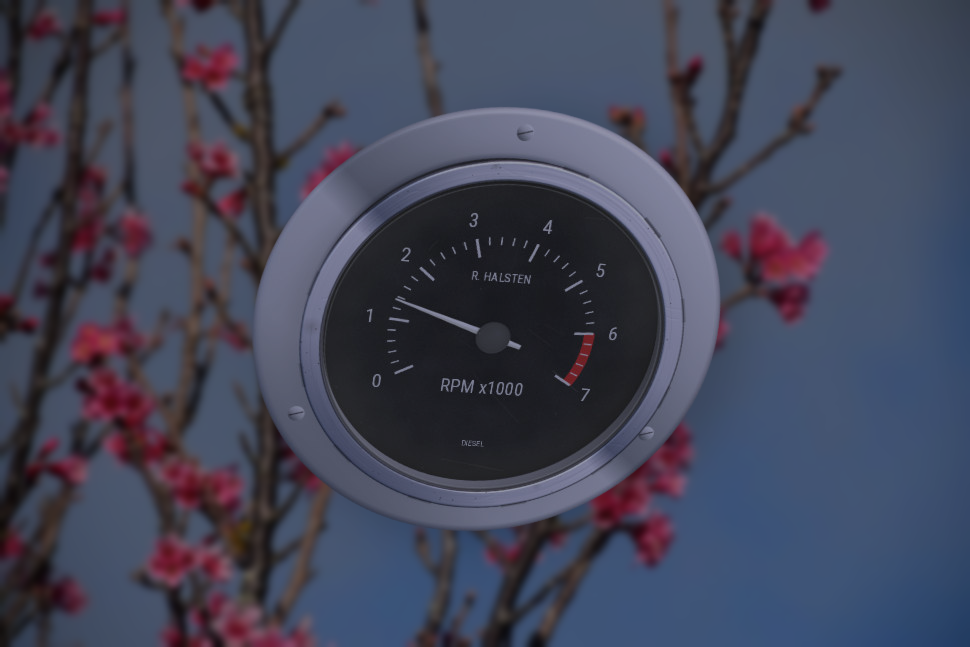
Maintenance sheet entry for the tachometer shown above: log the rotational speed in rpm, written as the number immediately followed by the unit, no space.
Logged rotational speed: 1400rpm
